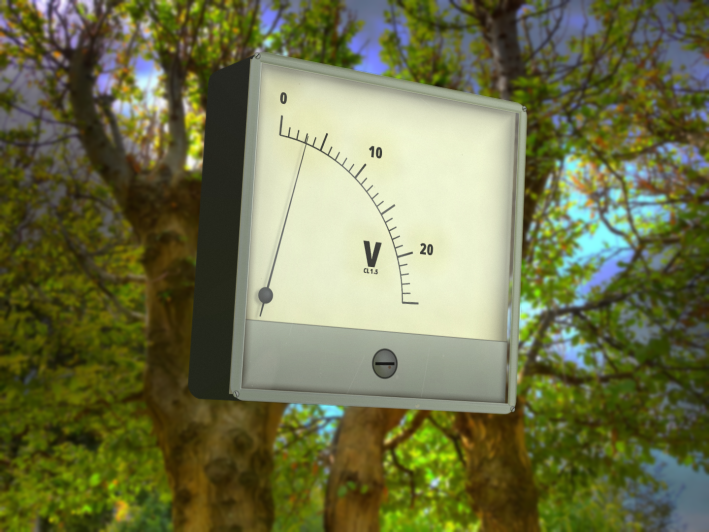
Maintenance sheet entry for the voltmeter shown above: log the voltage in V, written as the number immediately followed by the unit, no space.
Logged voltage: 3V
